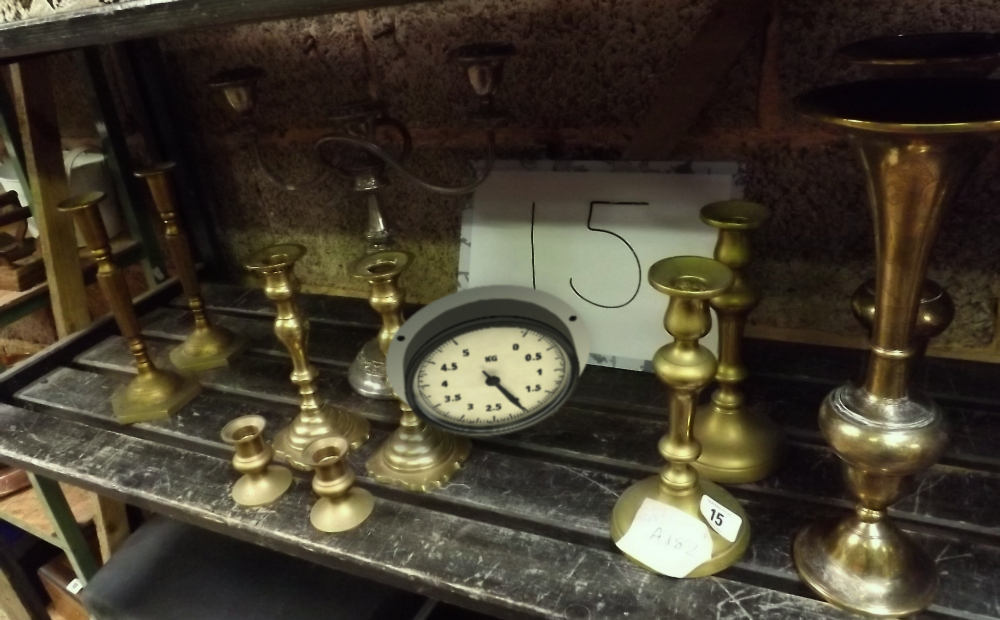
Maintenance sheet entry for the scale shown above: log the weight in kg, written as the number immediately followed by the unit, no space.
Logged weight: 2kg
